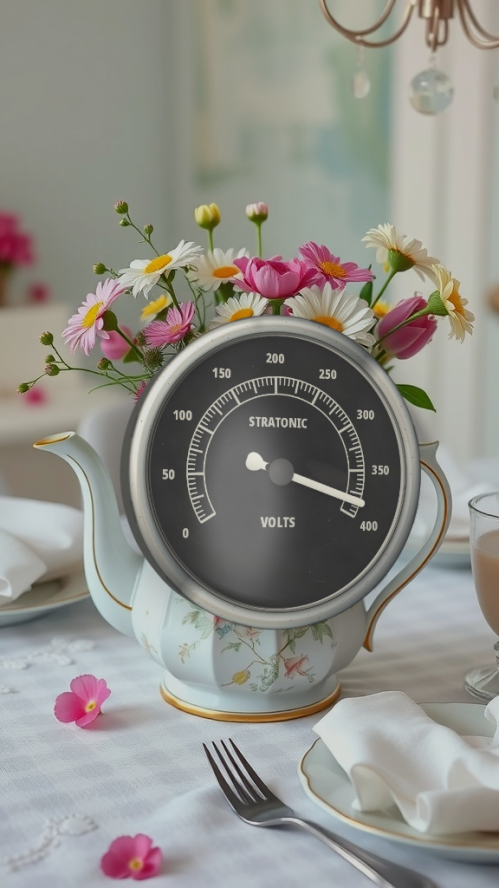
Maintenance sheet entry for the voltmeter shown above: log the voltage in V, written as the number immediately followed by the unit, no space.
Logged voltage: 385V
